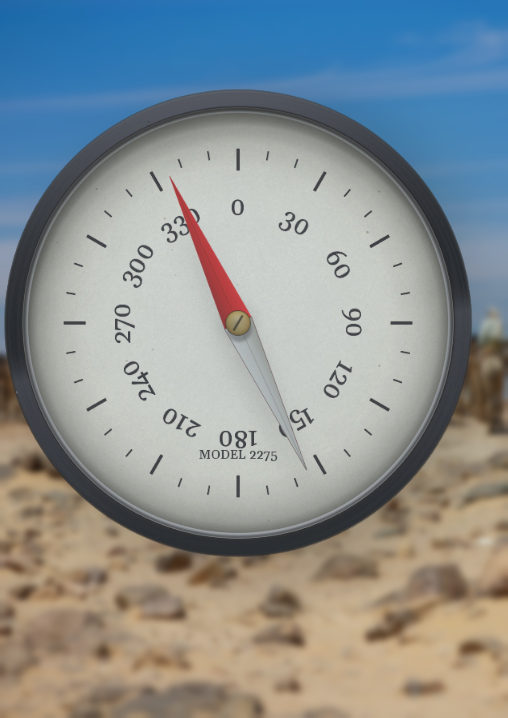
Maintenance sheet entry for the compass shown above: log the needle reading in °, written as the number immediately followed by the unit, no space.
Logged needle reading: 335°
